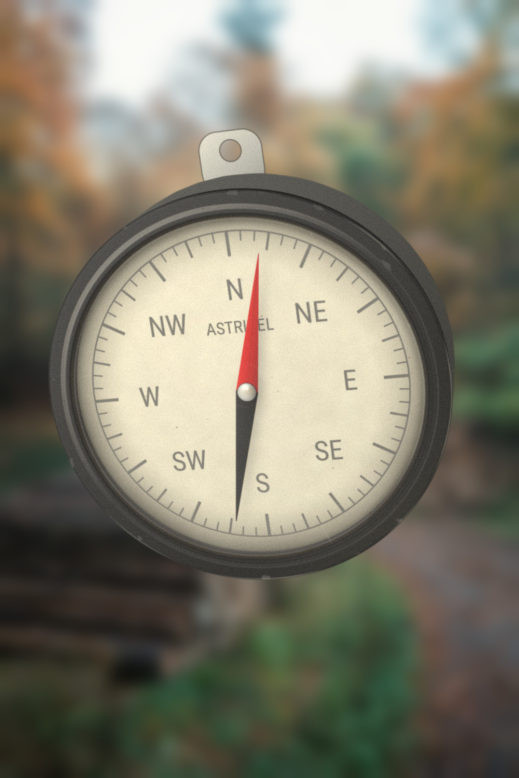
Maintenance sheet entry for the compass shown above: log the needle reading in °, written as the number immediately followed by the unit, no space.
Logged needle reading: 12.5°
